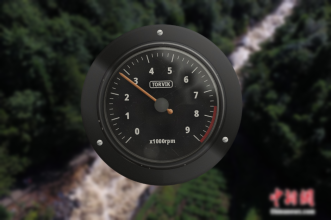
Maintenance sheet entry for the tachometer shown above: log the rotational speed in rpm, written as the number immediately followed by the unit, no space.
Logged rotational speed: 2800rpm
